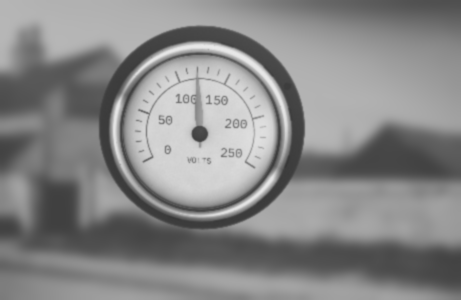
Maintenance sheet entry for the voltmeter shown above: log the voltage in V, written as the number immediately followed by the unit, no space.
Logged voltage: 120V
